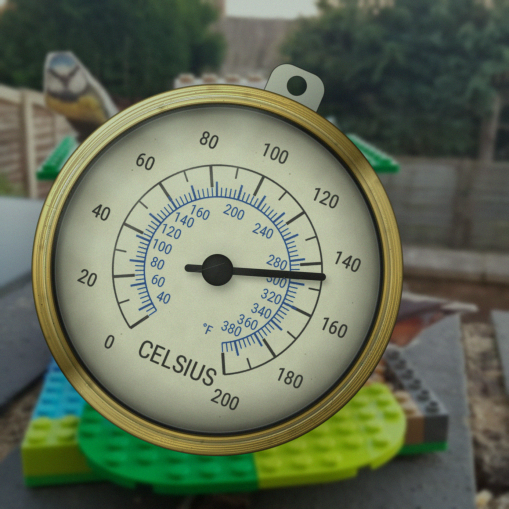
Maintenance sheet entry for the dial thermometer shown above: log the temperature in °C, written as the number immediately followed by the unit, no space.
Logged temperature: 145°C
